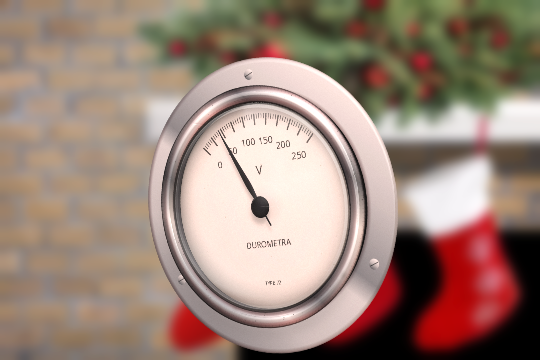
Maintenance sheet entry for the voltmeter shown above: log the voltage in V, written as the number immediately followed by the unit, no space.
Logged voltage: 50V
